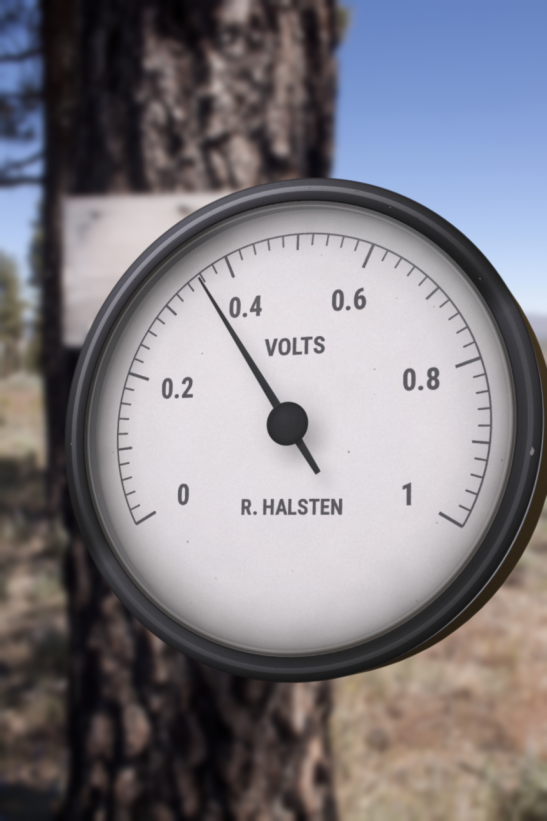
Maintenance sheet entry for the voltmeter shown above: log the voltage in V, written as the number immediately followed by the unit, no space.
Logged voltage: 0.36V
